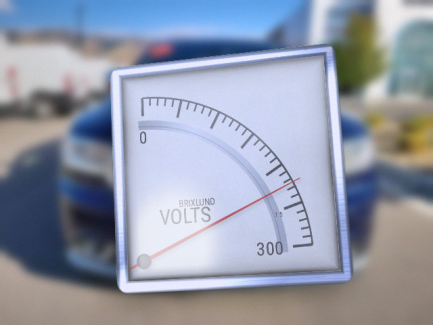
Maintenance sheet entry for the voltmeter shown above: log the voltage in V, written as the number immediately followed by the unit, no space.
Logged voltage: 225V
